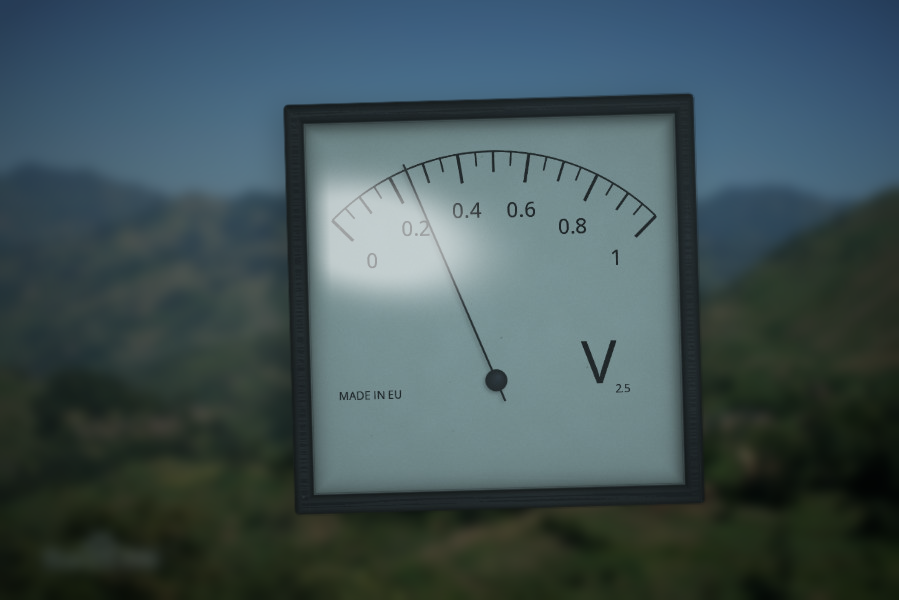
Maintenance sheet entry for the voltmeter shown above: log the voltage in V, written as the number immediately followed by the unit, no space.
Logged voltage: 0.25V
